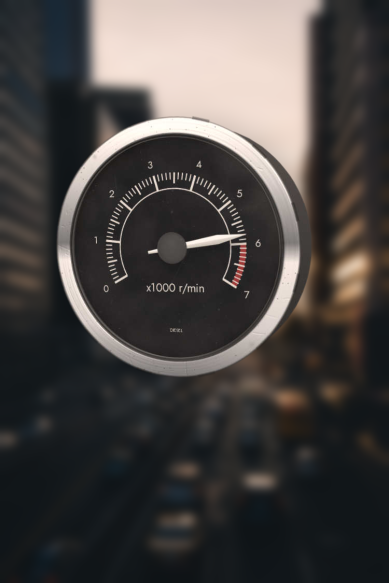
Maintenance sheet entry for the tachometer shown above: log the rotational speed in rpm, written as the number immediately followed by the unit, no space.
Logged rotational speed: 5800rpm
